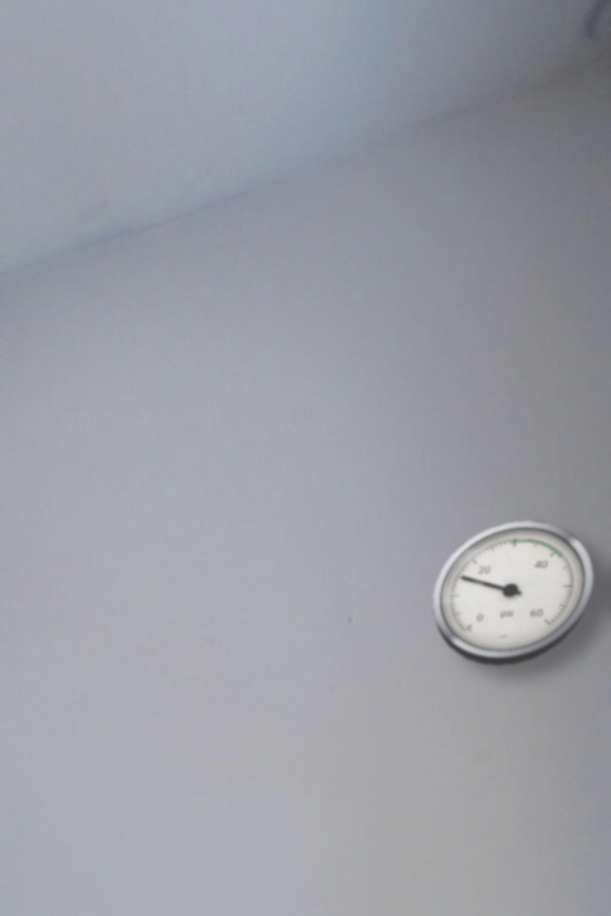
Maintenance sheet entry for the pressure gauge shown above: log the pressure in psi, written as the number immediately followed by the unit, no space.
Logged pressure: 15psi
